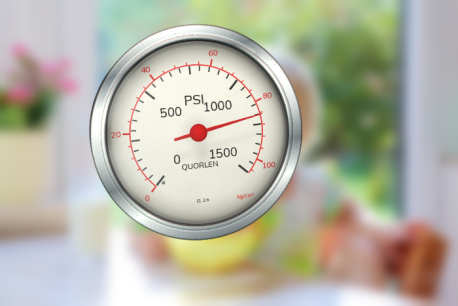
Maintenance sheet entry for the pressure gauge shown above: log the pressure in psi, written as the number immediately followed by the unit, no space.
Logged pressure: 1200psi
